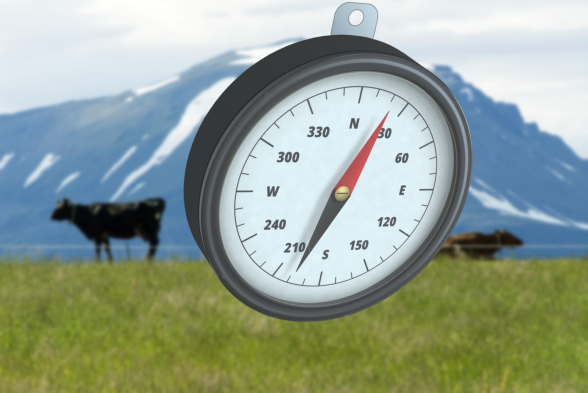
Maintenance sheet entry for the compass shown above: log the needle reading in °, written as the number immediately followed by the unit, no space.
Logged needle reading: 20°
